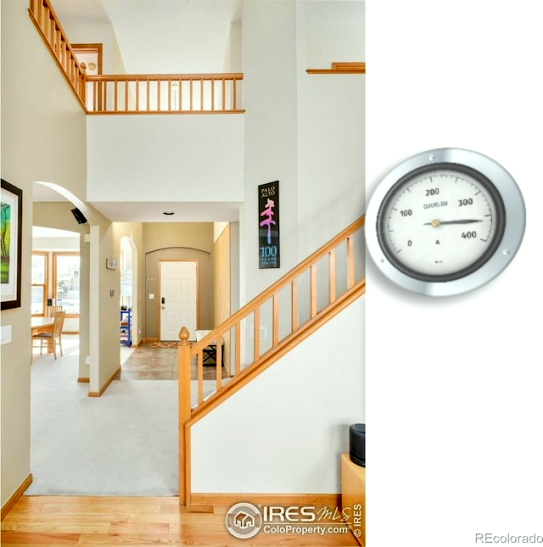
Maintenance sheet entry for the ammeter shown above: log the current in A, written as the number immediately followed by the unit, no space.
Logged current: 360A
